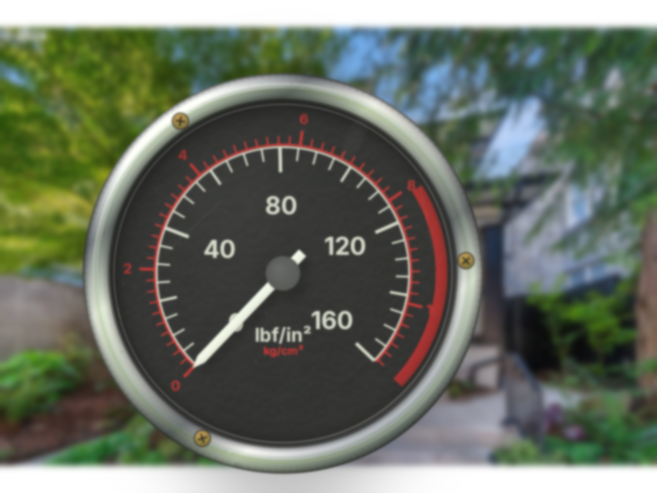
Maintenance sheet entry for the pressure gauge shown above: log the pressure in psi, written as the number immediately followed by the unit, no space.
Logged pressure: 0psi
